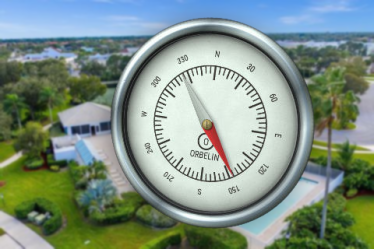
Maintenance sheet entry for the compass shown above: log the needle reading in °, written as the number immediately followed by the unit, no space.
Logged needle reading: 145°
